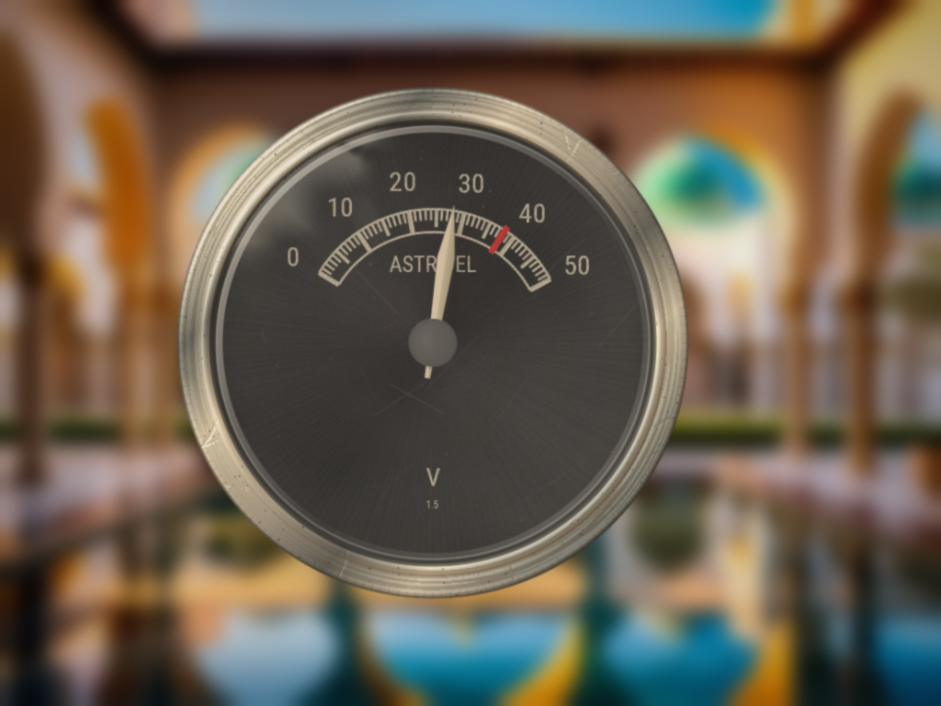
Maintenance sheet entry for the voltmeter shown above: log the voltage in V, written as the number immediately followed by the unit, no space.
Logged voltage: 28V
